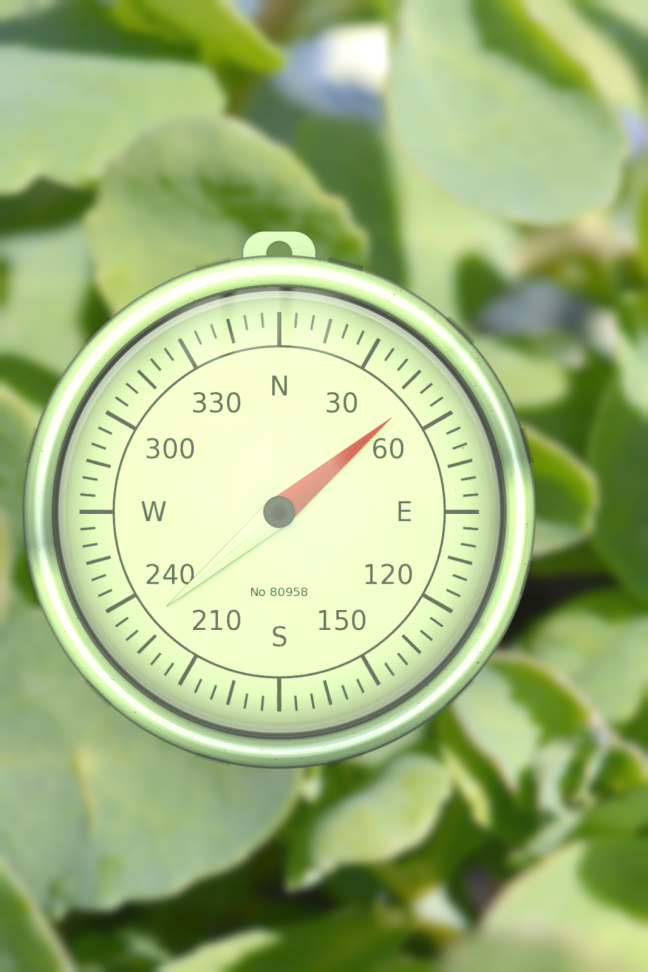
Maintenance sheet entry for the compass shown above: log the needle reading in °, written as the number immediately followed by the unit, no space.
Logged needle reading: 50°
